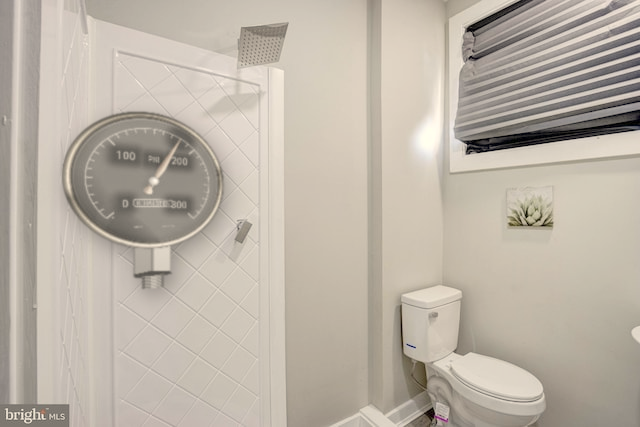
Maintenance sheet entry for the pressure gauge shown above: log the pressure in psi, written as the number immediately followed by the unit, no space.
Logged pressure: 180psi
